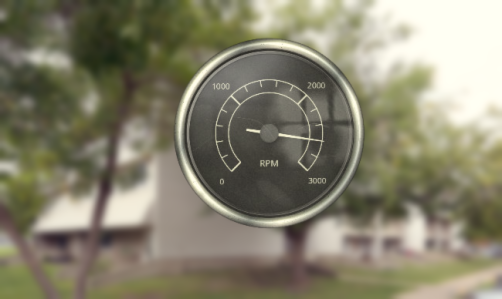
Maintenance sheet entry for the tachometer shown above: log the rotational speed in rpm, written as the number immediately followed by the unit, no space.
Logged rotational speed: 2600rpm
